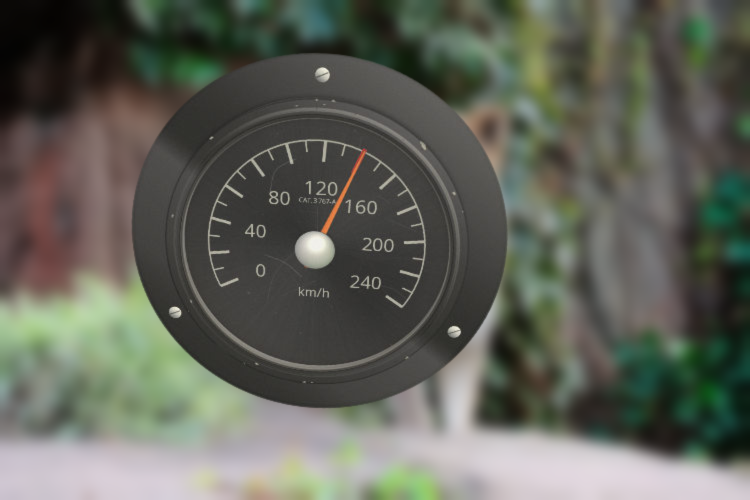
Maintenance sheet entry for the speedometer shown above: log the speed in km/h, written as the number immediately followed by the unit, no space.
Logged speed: 140km/h
